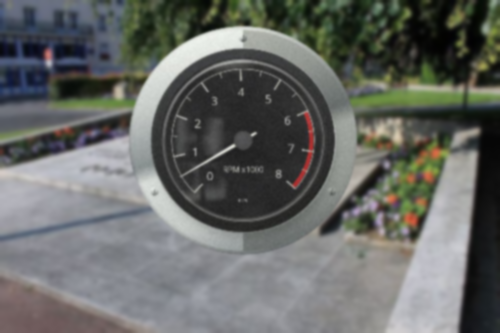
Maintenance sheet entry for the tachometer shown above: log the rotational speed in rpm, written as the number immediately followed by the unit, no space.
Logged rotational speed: 500rpm
